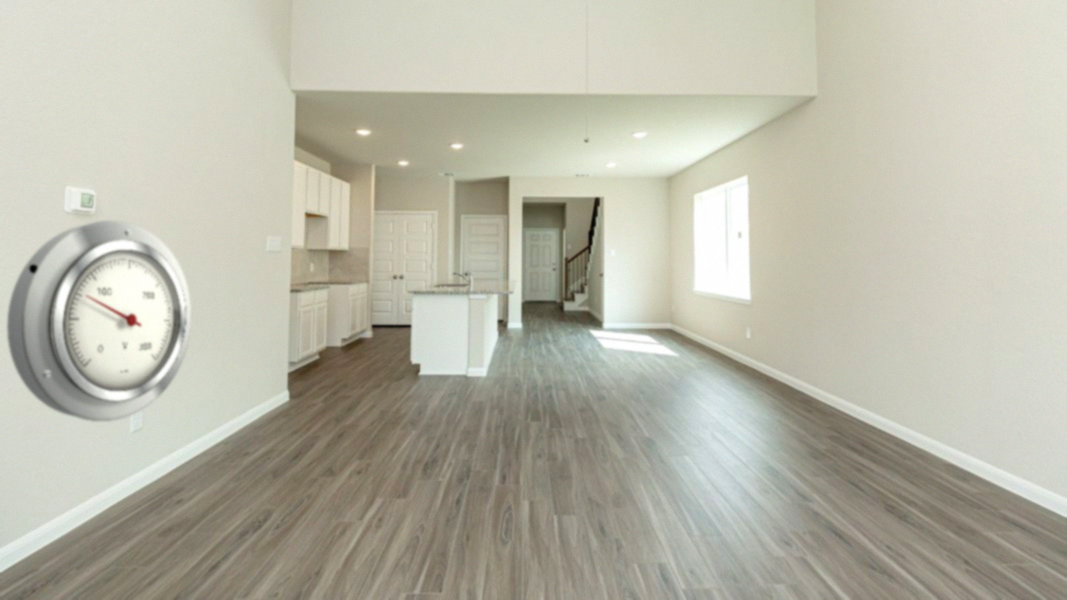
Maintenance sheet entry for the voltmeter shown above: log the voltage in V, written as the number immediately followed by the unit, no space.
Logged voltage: 75V
